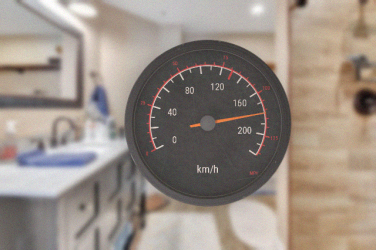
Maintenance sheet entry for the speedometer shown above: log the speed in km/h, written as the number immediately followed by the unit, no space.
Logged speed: 180km/h
